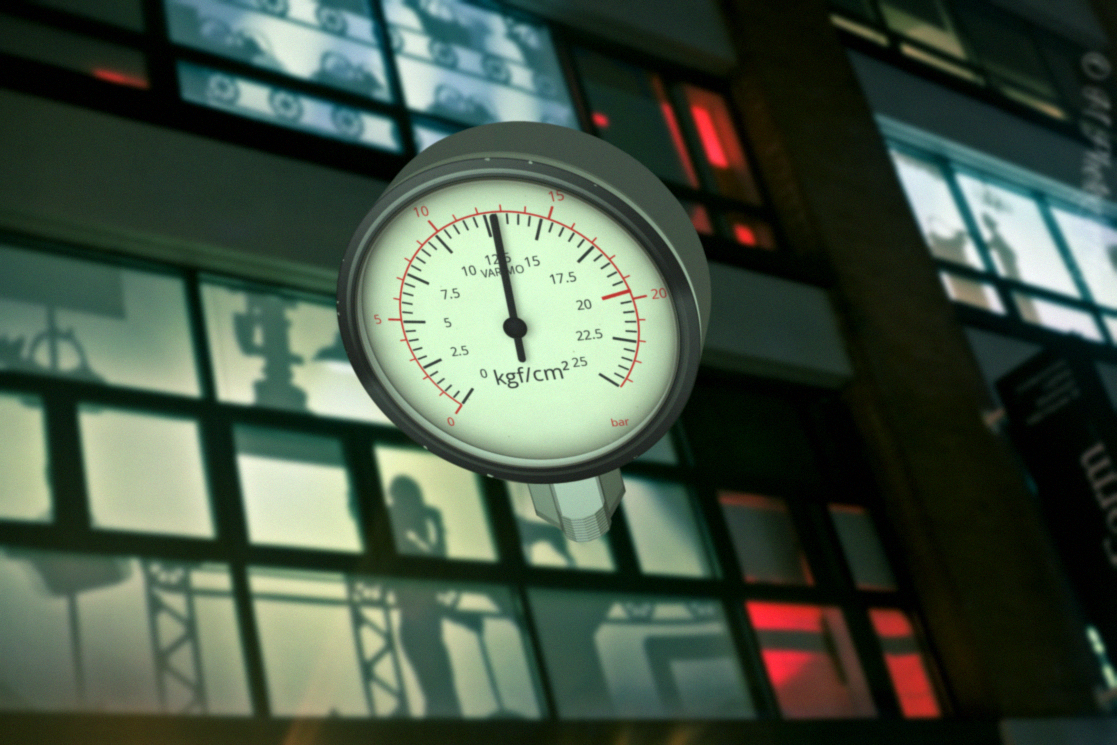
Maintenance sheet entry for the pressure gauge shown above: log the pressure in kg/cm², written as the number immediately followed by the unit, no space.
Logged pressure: 13kg/cm²
